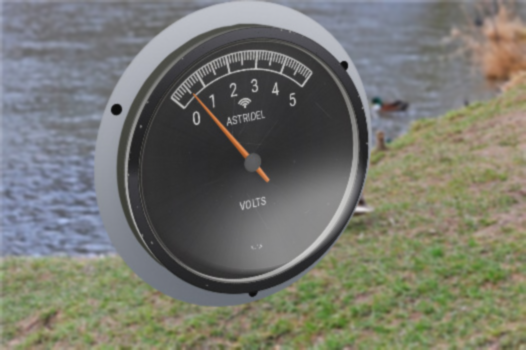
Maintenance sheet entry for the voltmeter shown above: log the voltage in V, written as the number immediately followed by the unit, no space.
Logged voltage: 0.5V
